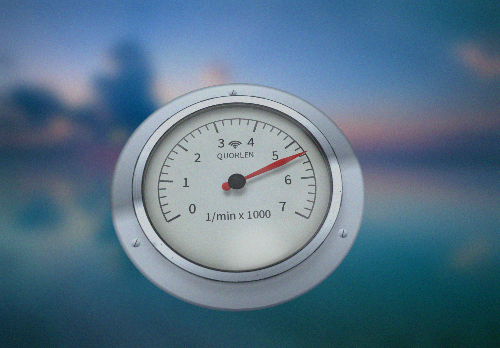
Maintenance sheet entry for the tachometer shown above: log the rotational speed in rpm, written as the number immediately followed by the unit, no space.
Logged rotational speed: 5400rpm
